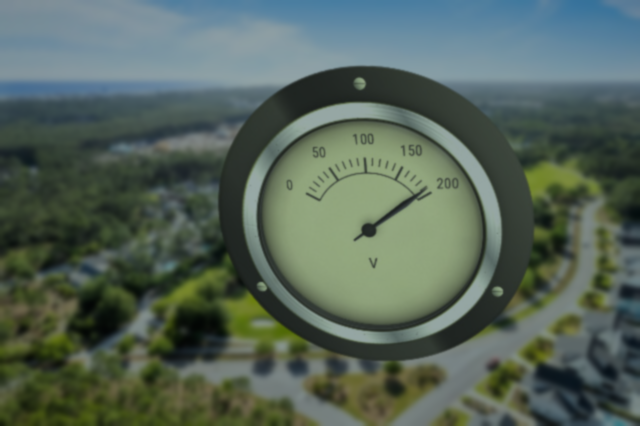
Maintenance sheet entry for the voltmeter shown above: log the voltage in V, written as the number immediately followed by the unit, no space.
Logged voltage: 190V
